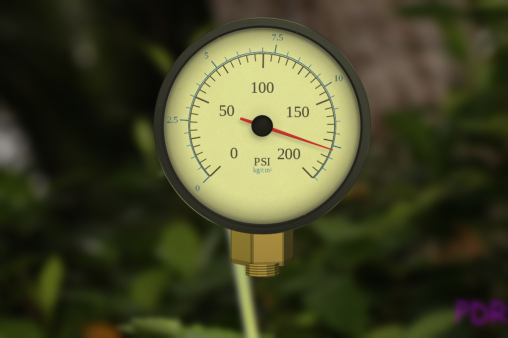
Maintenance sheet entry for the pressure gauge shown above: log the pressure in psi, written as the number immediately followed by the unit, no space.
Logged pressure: 180psi
